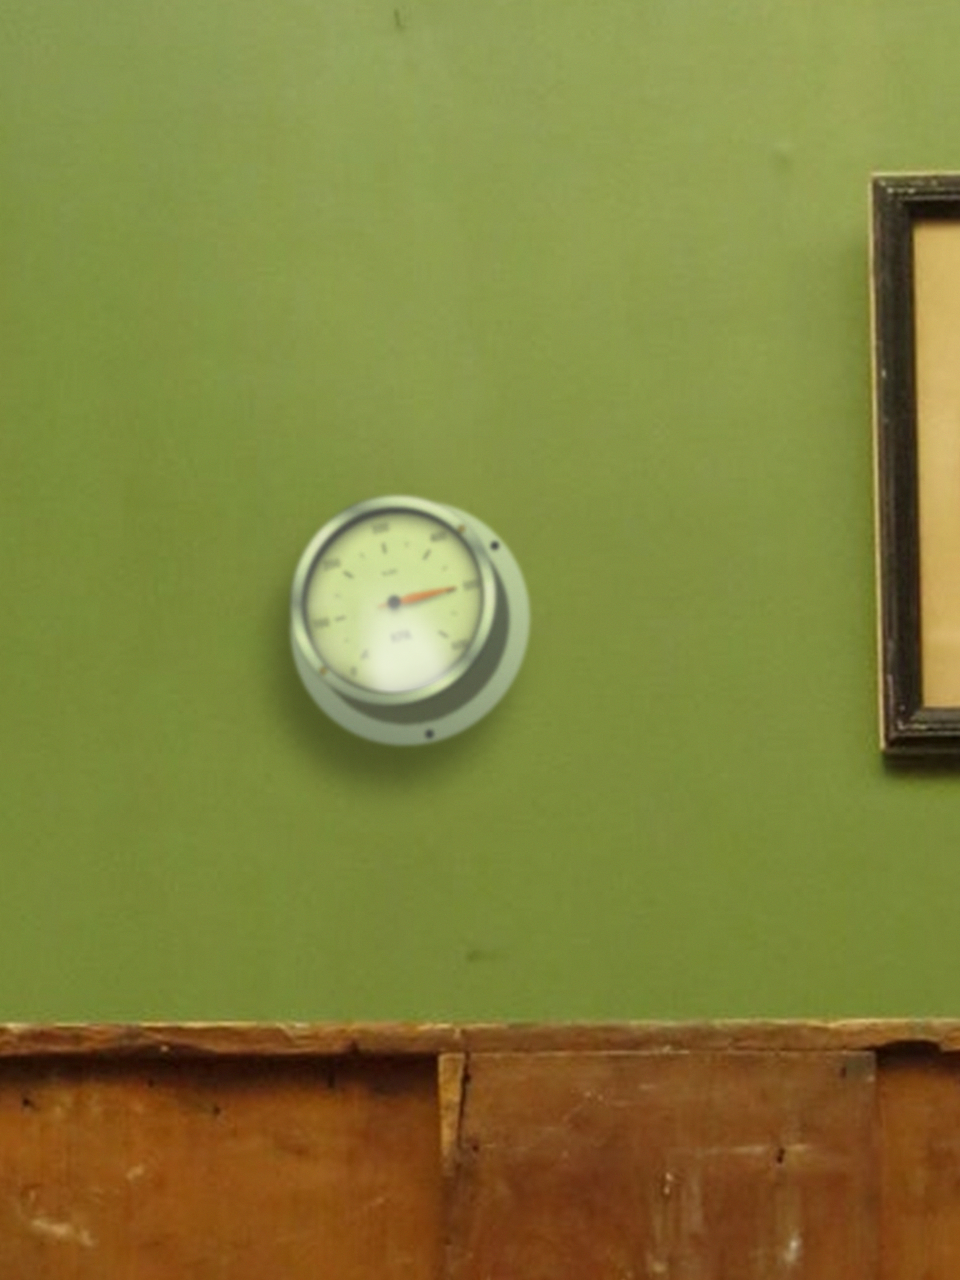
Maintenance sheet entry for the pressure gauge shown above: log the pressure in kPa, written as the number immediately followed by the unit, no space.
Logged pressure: 500kPa
